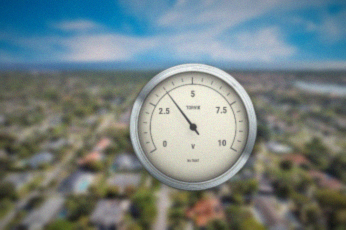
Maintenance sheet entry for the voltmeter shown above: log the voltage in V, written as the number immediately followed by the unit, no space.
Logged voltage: 3.5V
